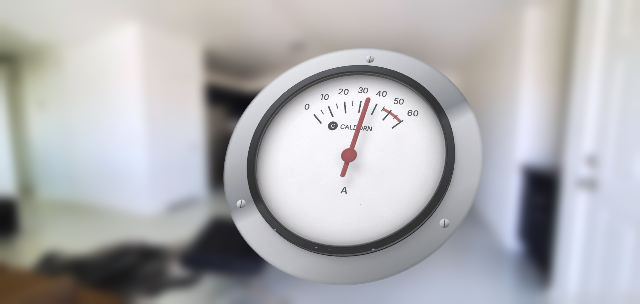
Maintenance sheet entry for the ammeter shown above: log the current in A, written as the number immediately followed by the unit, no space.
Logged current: 35A
